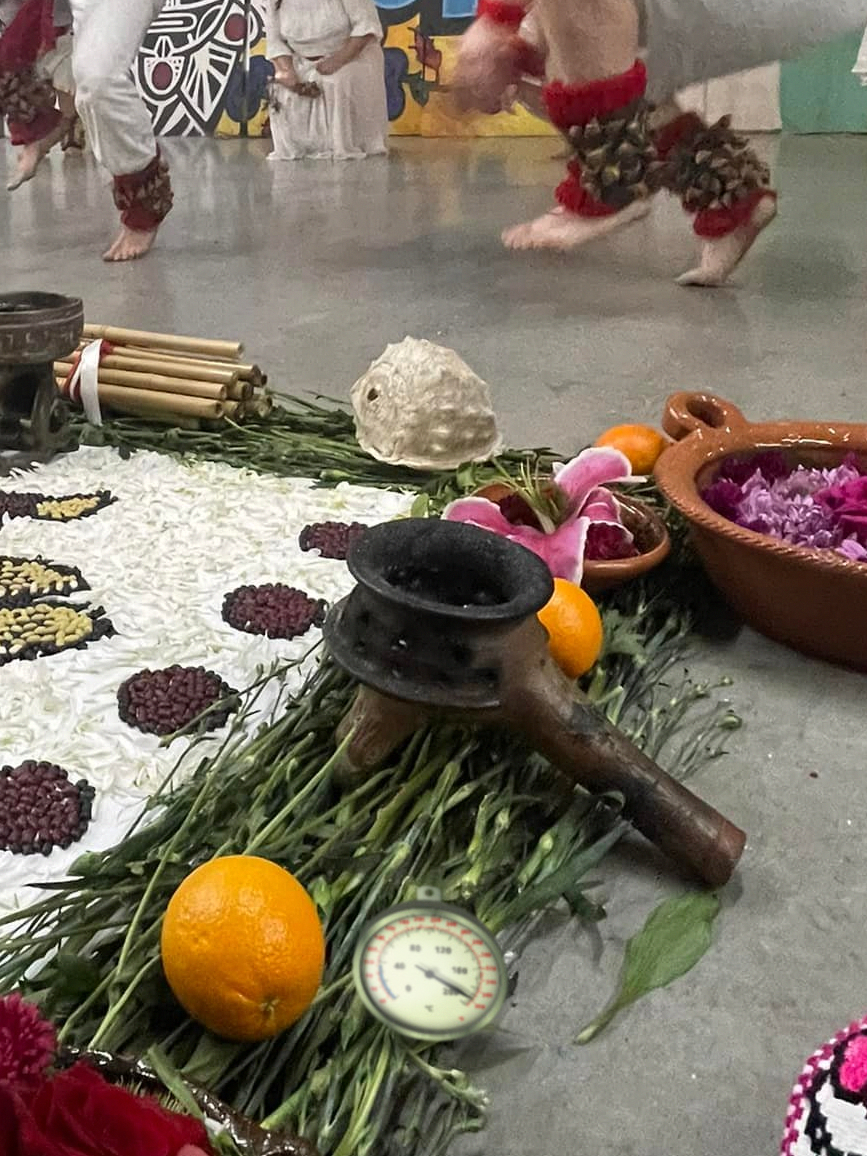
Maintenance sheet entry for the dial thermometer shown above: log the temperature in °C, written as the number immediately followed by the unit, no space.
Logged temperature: 190°C
